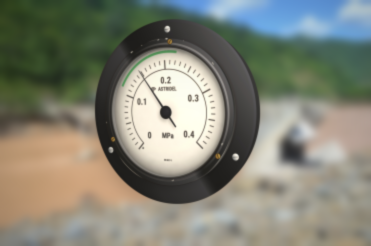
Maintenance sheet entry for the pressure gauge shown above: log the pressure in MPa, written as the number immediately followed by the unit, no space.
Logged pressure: 0.15MPa
